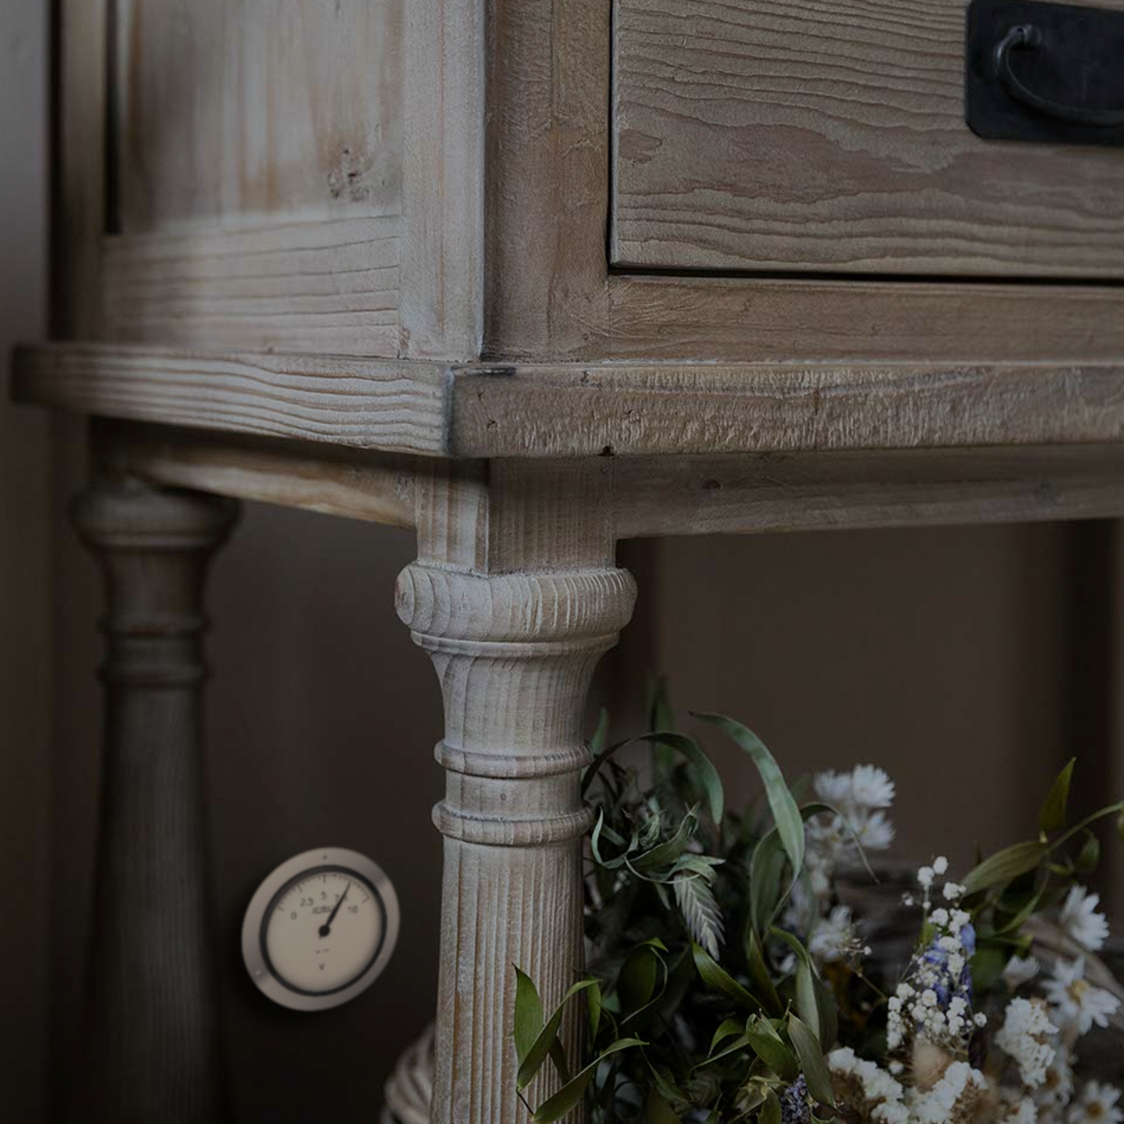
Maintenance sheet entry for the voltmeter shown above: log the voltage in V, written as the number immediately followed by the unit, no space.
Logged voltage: 7.5V
